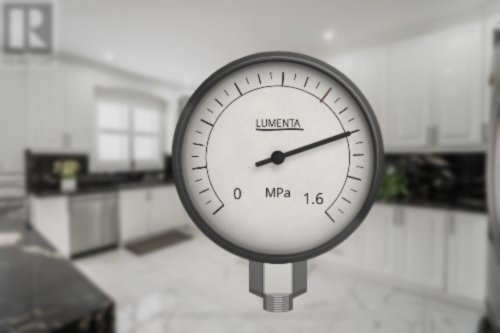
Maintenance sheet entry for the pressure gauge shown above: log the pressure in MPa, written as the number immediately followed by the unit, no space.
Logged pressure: 1.2MPa
